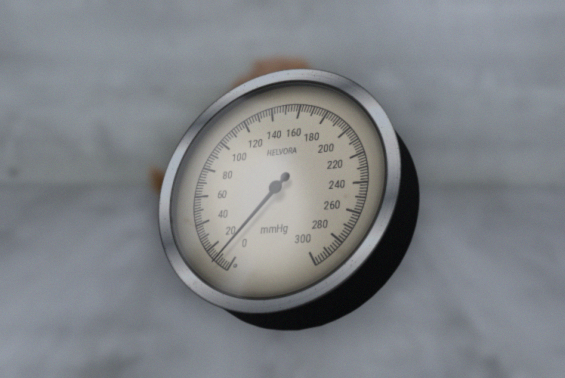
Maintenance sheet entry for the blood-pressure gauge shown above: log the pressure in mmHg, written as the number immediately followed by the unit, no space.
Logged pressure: 10mmHg
